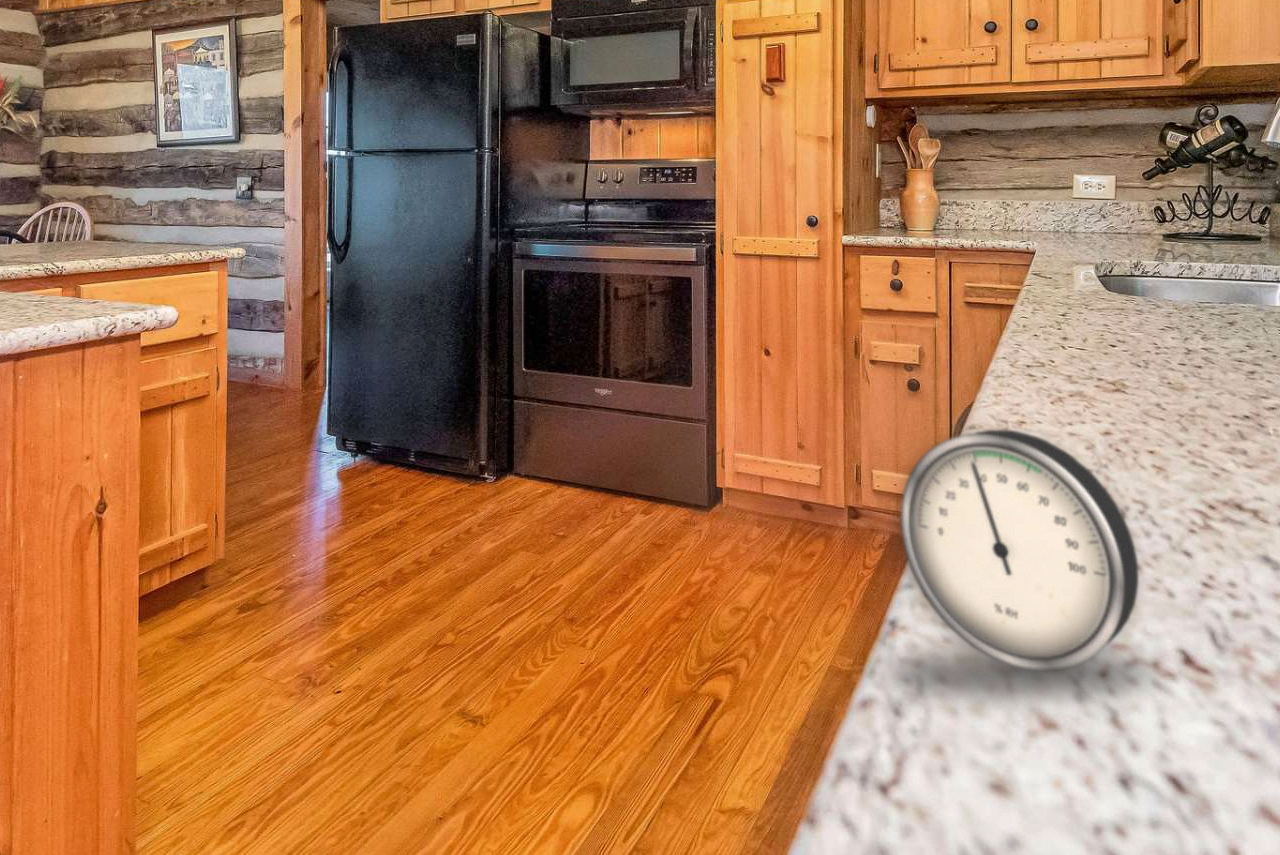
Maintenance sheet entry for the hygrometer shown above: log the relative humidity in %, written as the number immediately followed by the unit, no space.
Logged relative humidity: 40%
